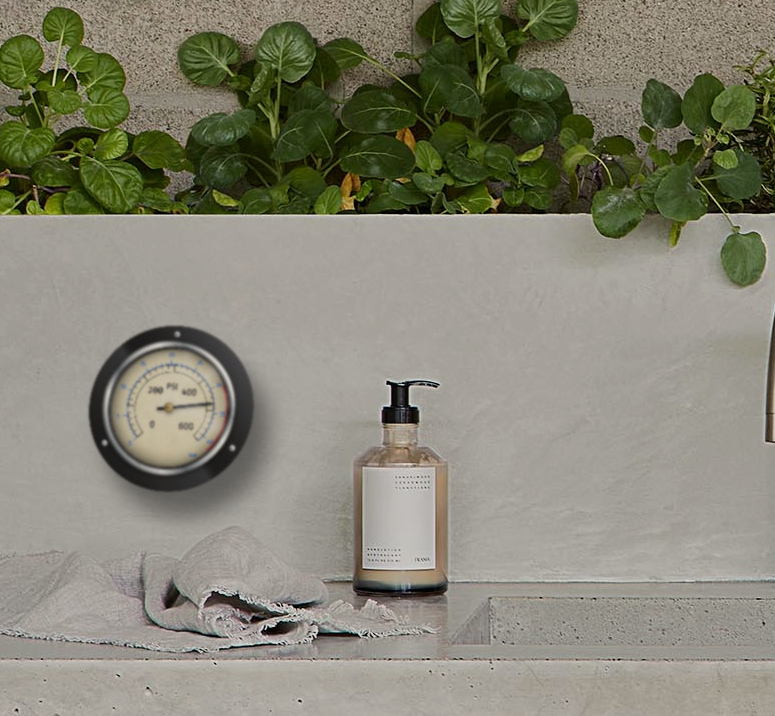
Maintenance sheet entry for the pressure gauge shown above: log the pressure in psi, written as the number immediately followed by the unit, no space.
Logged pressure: 480psi
